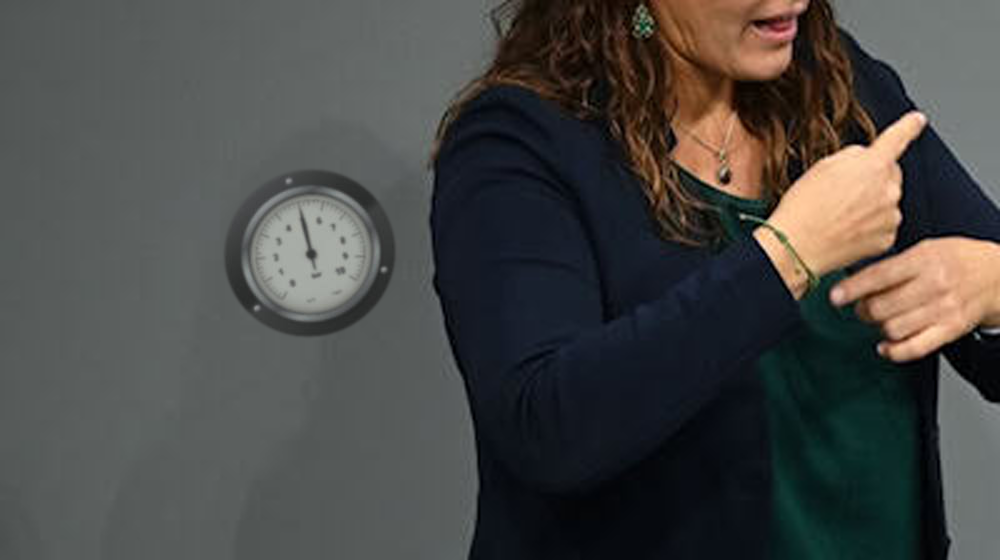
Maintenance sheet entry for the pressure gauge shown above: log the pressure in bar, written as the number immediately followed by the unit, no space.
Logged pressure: 5bar
